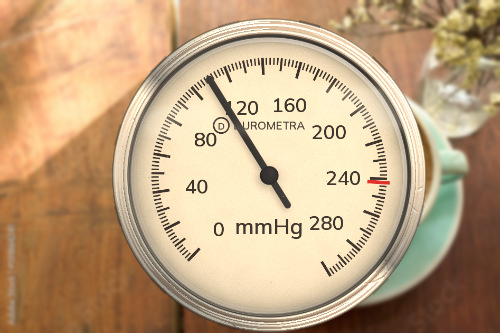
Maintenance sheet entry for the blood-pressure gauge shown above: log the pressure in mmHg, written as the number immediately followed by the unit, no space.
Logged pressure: 110mmHg
